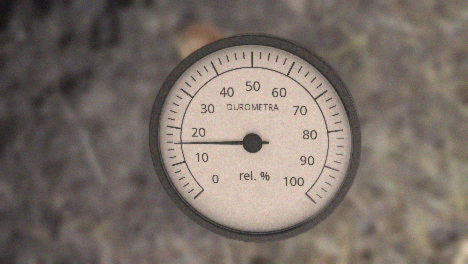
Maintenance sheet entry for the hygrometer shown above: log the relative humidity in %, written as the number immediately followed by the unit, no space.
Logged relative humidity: 16%
